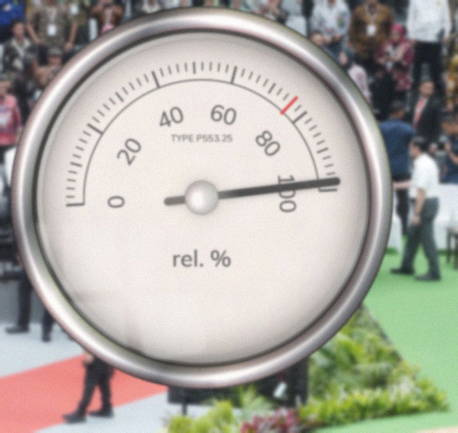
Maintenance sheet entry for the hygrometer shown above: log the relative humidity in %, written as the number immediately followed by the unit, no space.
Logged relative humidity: 98%
